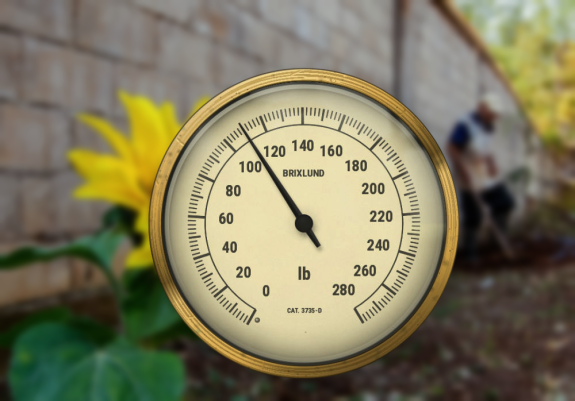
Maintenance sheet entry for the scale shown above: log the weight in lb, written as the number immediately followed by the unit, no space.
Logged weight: 110lb
